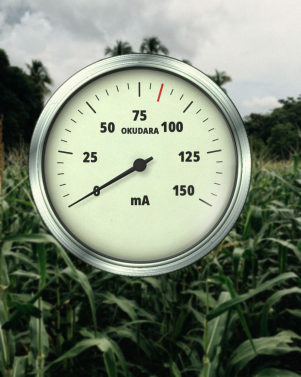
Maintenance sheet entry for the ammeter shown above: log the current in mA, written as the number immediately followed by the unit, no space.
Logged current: 0mA
